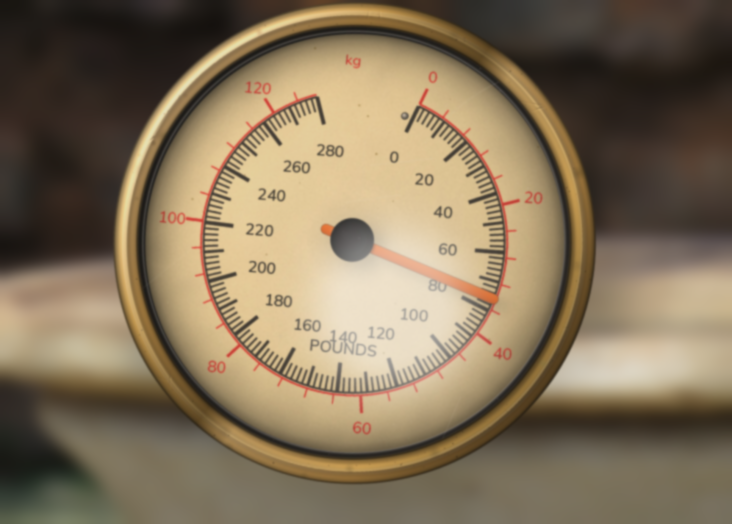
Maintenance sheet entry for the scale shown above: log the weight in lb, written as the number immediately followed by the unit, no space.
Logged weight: 76lb
